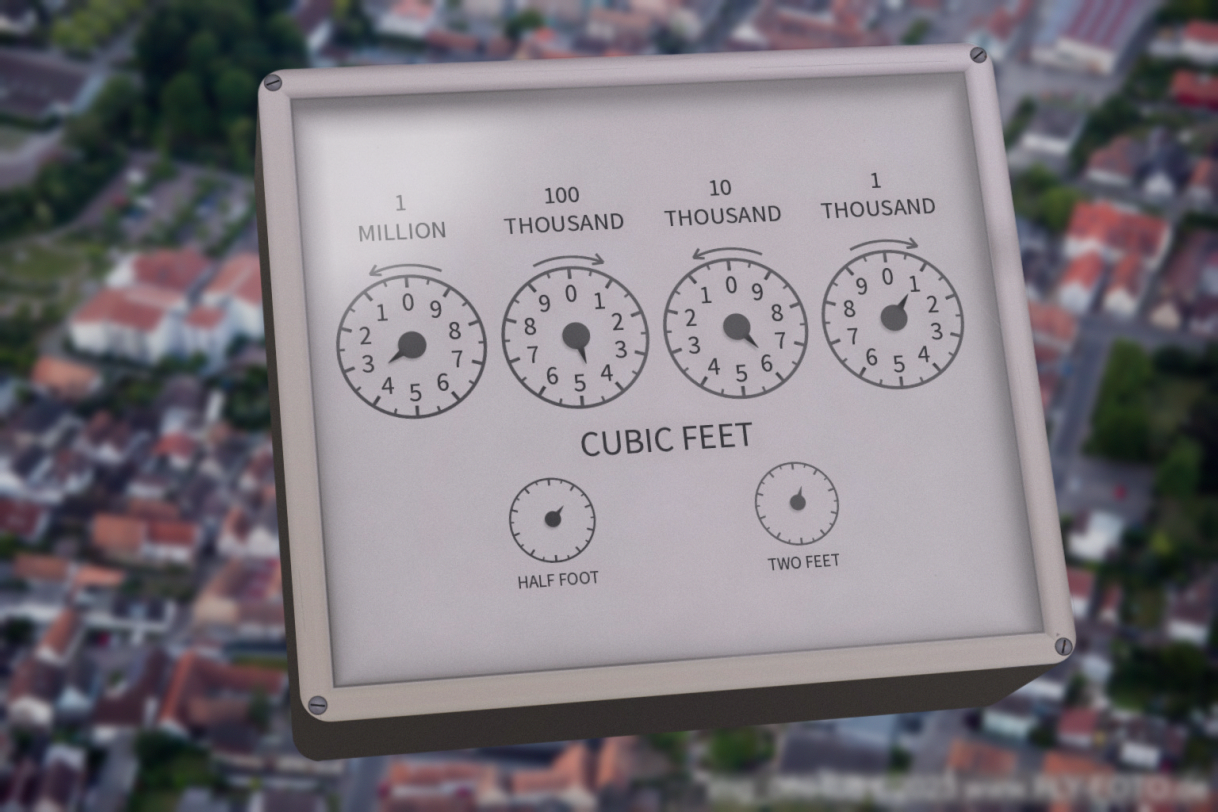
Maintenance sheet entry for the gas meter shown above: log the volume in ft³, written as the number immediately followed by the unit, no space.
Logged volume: 346100ft³
